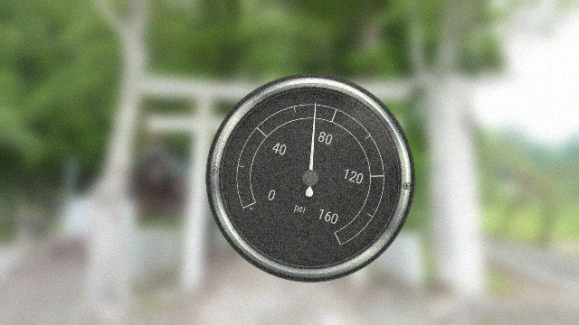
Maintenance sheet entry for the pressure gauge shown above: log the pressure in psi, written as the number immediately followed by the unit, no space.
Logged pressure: 70psi
